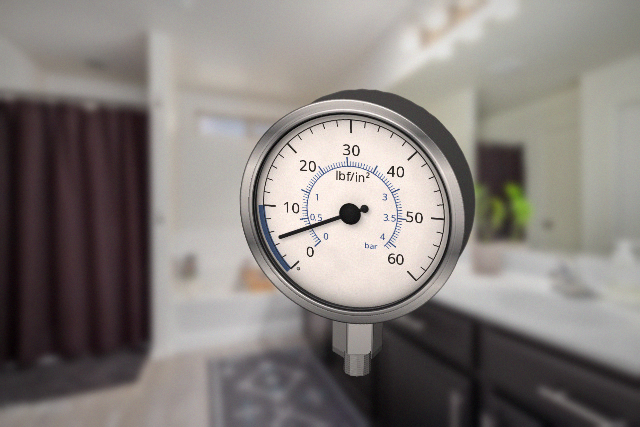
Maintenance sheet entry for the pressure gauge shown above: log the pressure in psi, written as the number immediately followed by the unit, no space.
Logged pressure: 5psi
